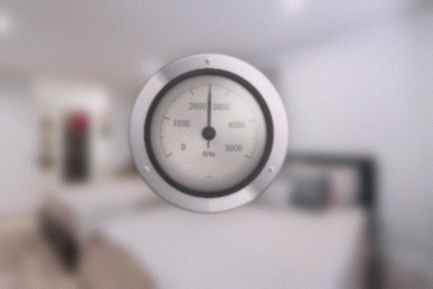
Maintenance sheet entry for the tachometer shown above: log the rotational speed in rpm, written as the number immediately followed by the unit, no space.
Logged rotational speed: 2500rpm
